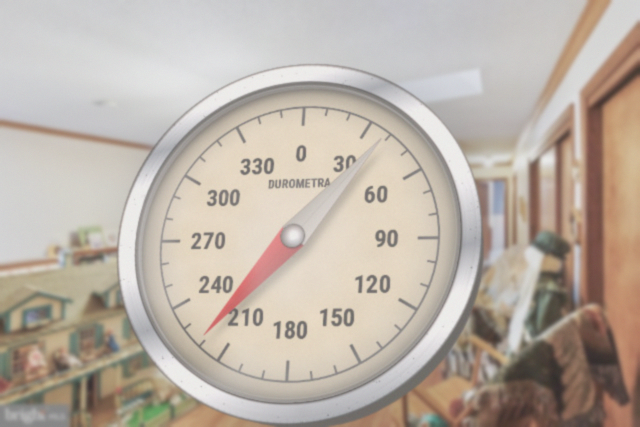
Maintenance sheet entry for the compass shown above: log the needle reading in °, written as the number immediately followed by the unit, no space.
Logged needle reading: 220°
